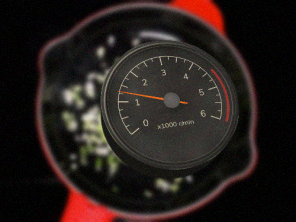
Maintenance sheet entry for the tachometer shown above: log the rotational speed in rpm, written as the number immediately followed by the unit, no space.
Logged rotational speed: 1250rpm
